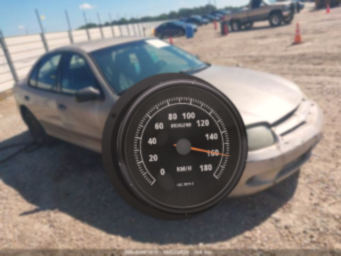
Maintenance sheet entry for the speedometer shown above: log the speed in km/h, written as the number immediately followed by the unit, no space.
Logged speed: 160km/h
